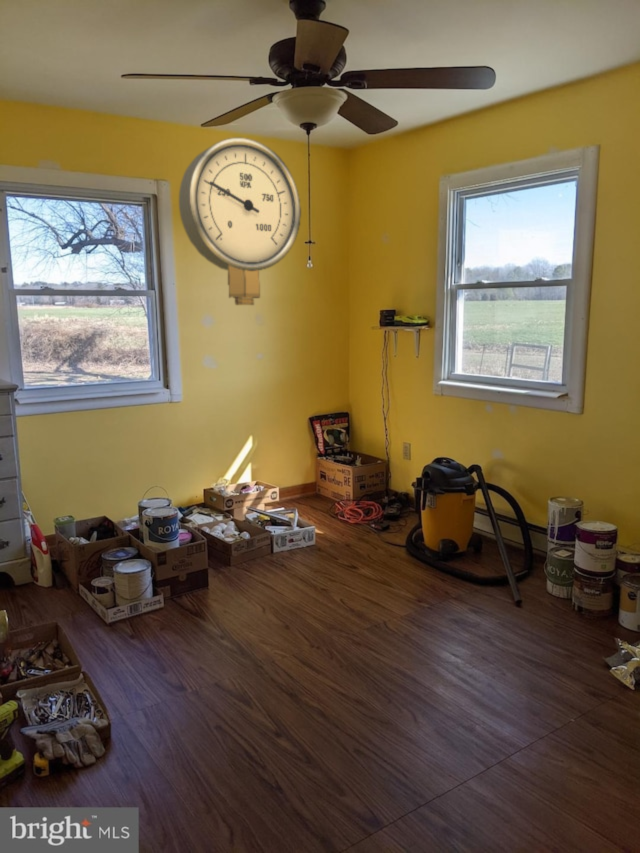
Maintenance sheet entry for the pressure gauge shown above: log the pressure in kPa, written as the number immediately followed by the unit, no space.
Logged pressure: 250kPa
